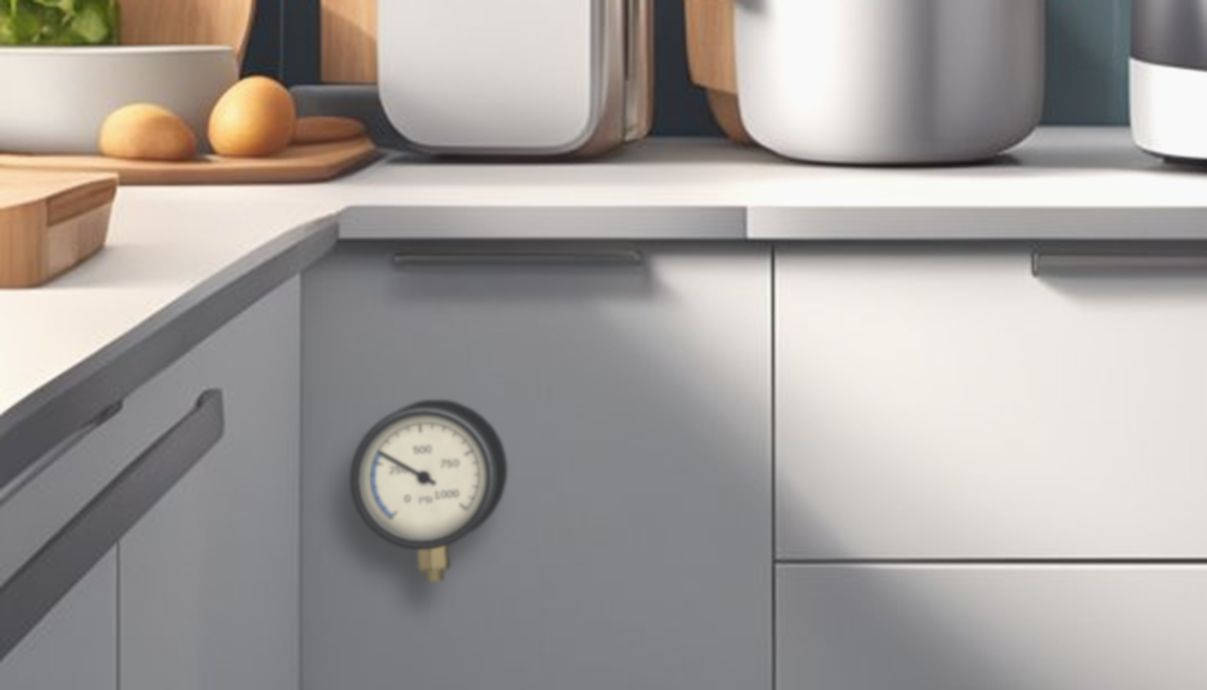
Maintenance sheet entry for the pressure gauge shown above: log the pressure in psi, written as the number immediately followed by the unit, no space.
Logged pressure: 300psi
